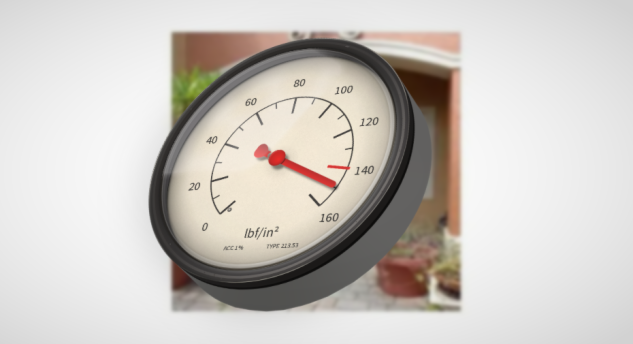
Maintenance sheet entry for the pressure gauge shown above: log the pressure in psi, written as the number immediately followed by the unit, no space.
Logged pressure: 150psi
